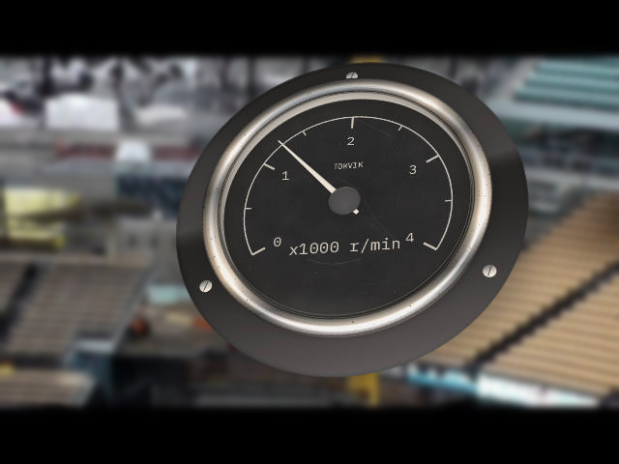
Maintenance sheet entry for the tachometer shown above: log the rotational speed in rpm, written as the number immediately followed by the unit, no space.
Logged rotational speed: 1250rpm
